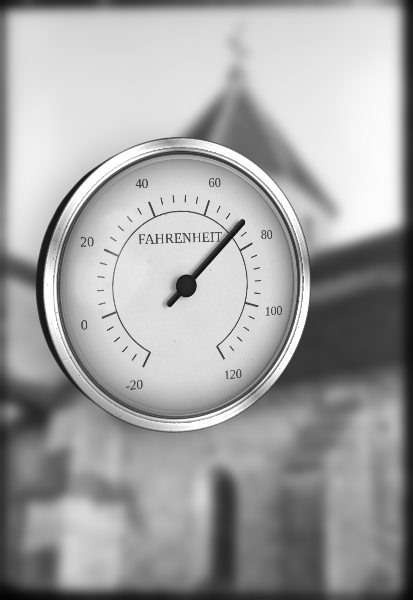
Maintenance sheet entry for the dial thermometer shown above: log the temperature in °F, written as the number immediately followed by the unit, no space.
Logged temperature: 72°F
